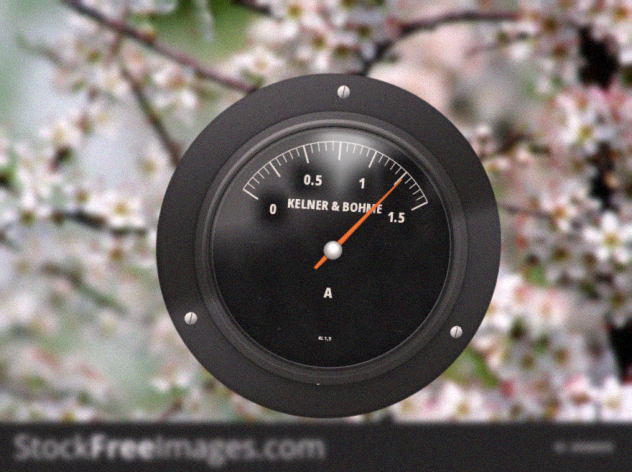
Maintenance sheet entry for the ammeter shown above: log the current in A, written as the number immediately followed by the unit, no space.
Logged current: 1.25A
